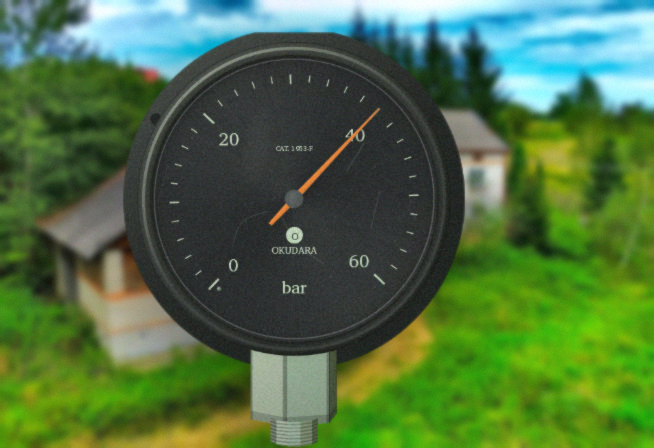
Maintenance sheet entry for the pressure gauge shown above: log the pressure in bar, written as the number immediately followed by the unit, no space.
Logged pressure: 40bar
